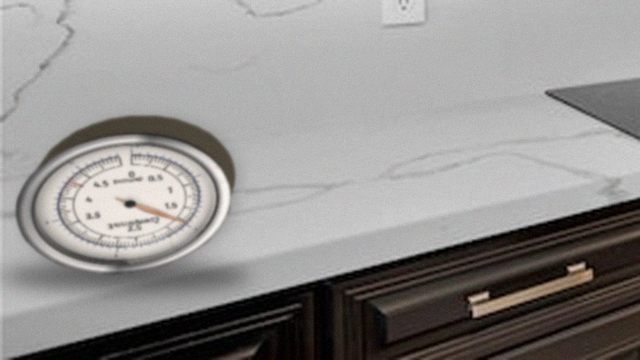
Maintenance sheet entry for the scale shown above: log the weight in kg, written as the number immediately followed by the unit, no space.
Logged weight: 1.75kg
